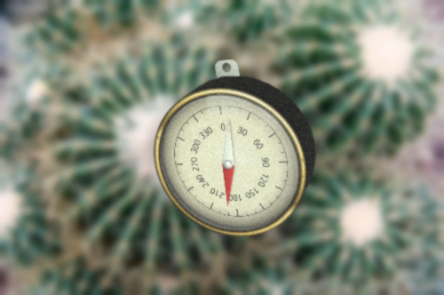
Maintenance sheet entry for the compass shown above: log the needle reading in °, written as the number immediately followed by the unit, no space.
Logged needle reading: 190°
